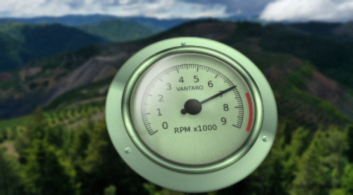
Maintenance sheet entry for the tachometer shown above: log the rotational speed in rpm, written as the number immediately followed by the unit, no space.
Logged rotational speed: 7000rpm
